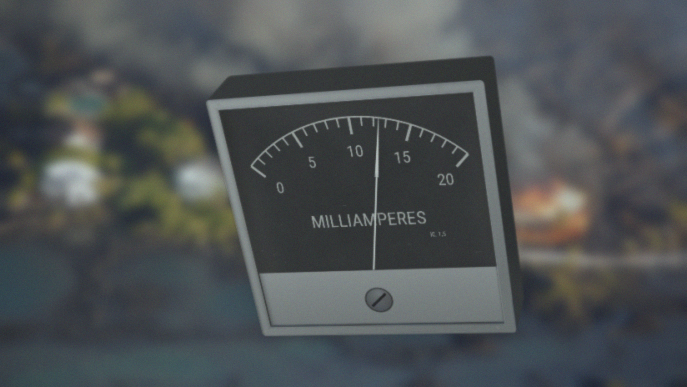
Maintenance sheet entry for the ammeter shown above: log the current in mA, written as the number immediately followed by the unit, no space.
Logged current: 12.5mA
